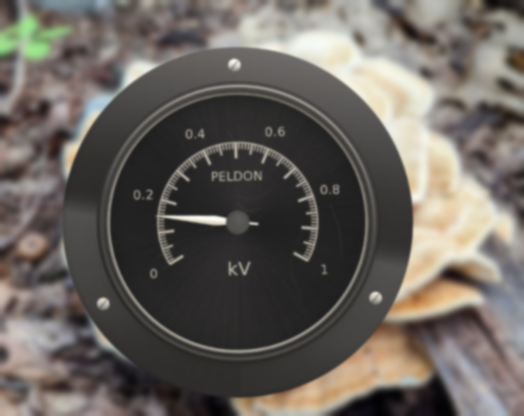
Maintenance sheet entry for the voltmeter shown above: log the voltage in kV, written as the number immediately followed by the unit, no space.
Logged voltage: 0.15kV
